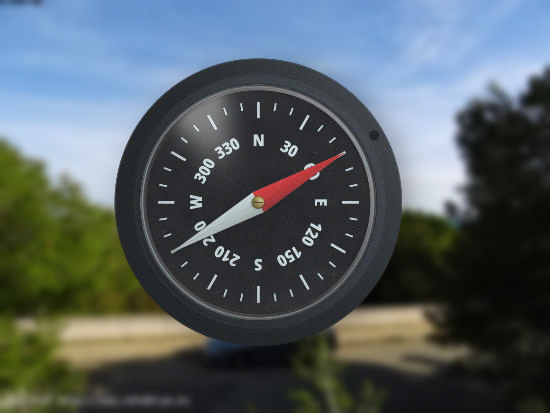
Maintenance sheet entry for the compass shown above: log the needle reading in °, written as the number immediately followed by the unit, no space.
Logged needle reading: 60°
